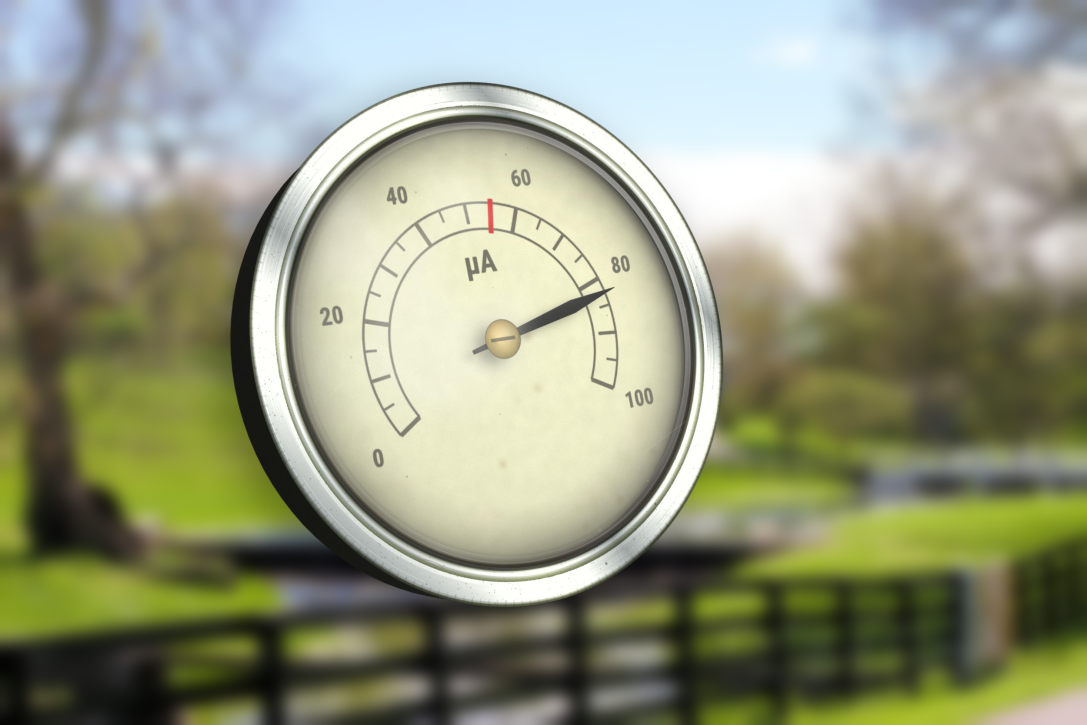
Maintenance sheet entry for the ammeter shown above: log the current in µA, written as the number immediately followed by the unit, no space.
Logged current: 82.5µA
